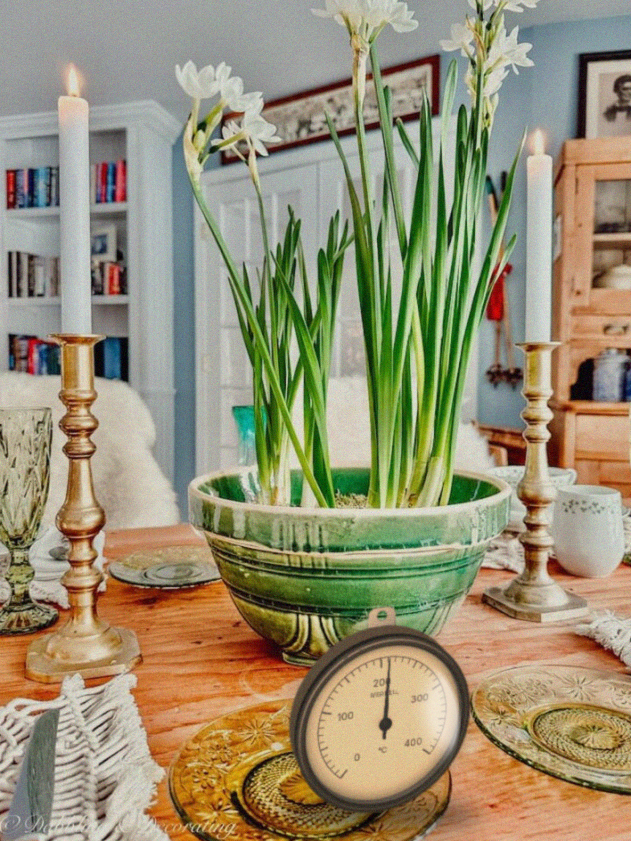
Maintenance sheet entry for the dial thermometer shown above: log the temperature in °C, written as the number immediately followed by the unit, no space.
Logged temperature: 210°C
